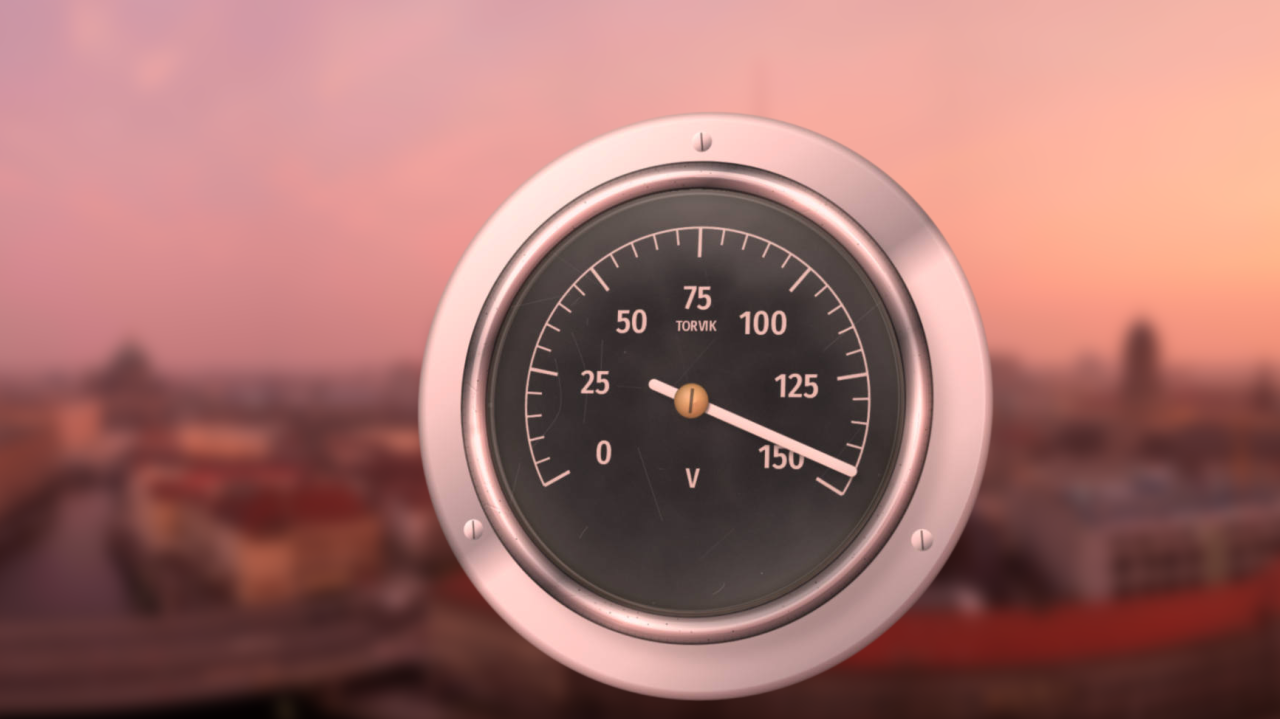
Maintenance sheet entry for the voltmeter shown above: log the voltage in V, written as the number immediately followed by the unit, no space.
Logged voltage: 145V
